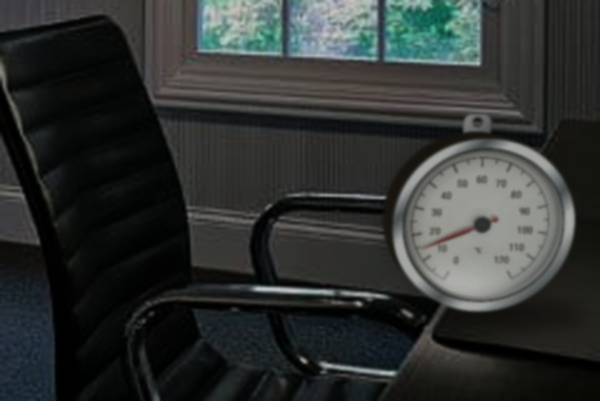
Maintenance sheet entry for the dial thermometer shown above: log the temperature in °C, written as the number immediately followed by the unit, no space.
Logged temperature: 15°C
